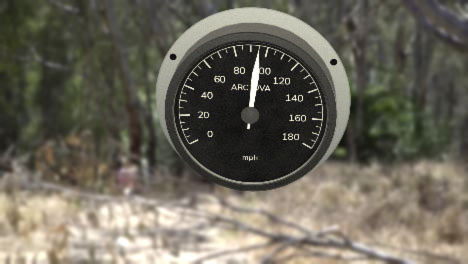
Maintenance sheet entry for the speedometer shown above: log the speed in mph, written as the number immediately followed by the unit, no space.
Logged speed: 95mph
